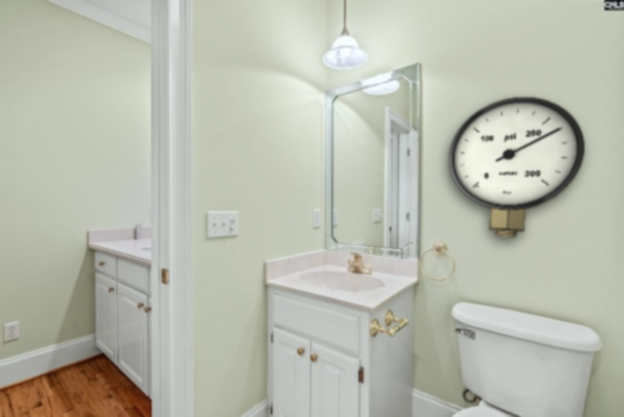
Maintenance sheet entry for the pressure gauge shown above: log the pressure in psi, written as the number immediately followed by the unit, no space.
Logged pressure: 220psi
